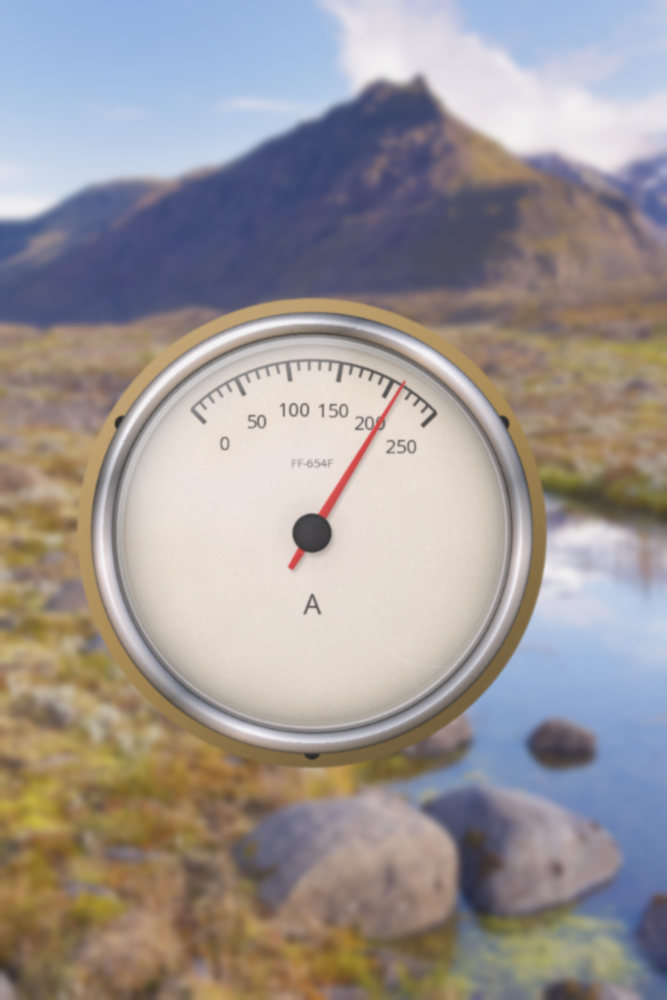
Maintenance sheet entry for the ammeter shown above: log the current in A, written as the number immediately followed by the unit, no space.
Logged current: 210A
